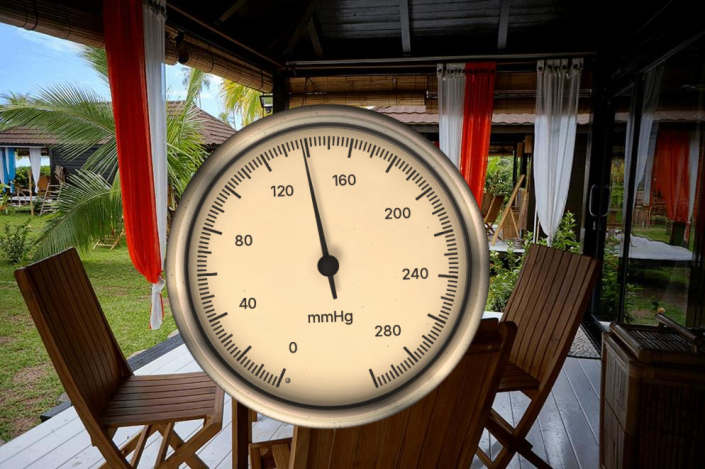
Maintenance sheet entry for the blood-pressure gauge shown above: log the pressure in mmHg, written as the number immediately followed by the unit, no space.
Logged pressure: 138mmHg
